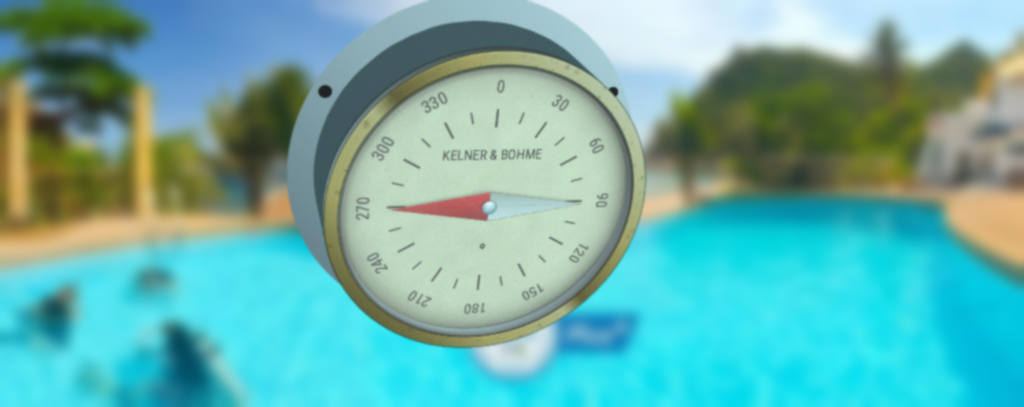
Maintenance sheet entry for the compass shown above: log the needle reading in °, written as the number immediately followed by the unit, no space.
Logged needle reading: 270°
